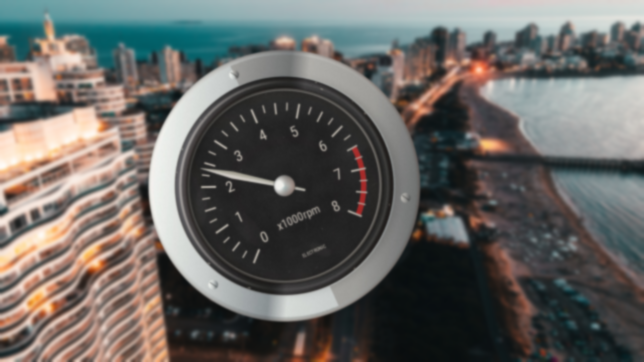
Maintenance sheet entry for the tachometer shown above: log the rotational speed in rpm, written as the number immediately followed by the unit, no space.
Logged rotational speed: 2375rpm
